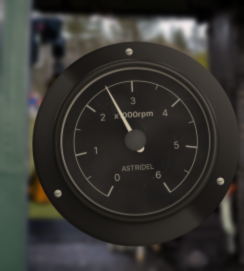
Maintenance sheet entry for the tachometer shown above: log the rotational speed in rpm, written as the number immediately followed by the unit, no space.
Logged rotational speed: 2500rpm
